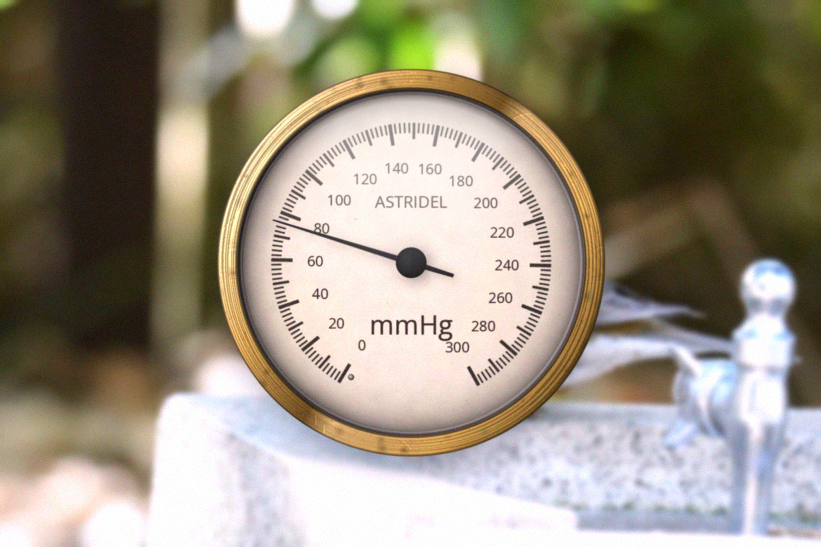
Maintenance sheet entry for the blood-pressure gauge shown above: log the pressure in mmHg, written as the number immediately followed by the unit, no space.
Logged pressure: 76mmHg
